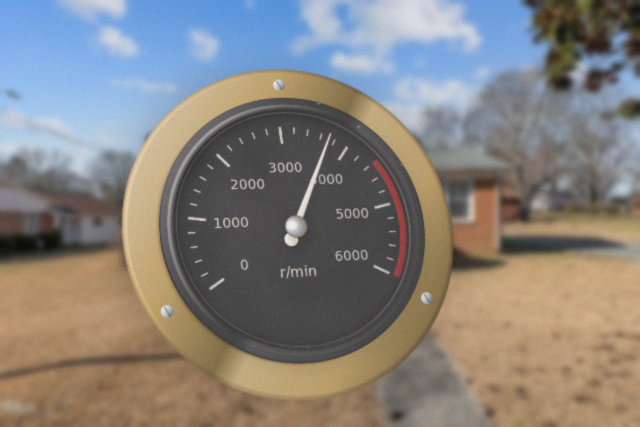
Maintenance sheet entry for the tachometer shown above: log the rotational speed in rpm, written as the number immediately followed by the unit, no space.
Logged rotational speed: 3700rpm
